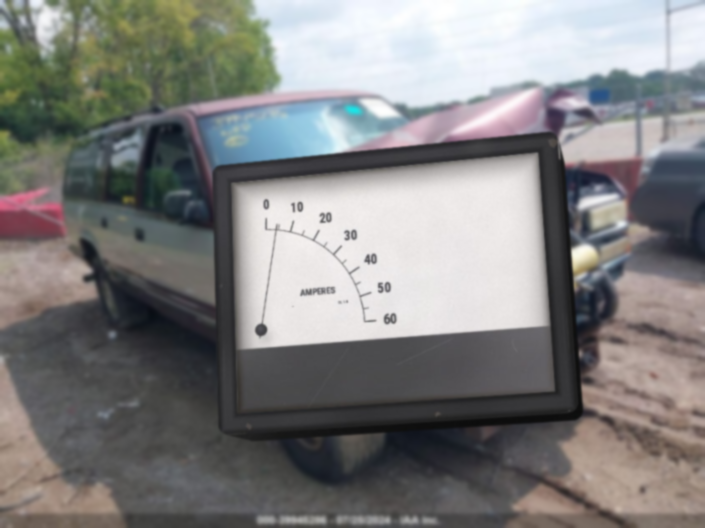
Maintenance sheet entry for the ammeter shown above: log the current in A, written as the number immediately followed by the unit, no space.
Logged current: 5A
